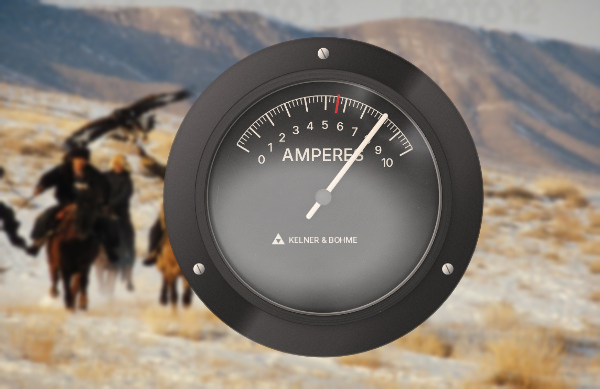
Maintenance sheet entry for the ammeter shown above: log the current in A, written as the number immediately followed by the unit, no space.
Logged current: 8A
